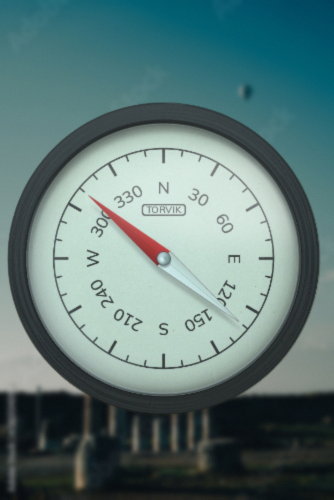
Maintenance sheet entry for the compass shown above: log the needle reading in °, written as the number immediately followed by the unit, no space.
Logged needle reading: 310°
